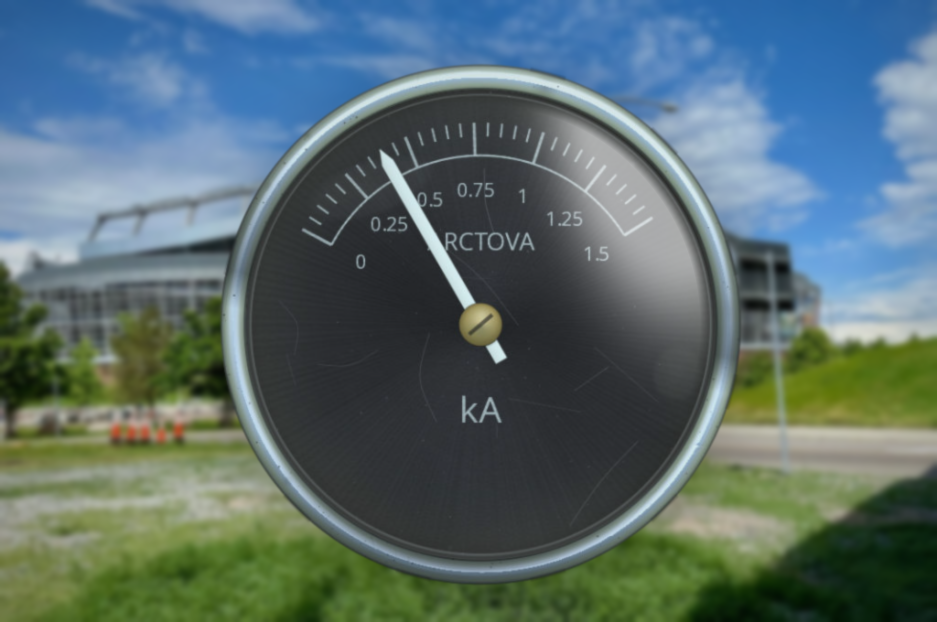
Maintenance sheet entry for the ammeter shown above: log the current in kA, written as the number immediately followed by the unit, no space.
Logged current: 0.4kA
